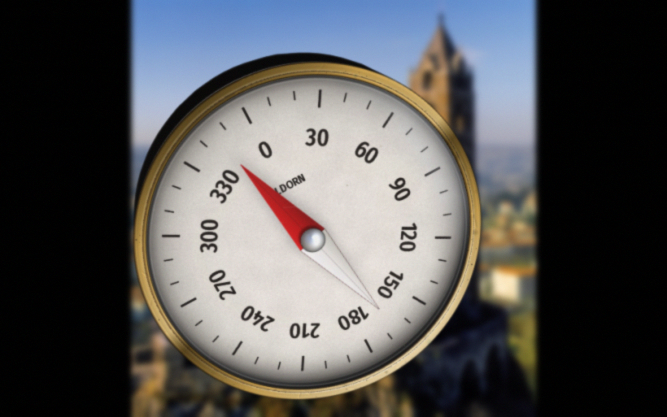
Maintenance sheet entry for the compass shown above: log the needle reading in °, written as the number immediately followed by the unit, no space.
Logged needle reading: 345°
